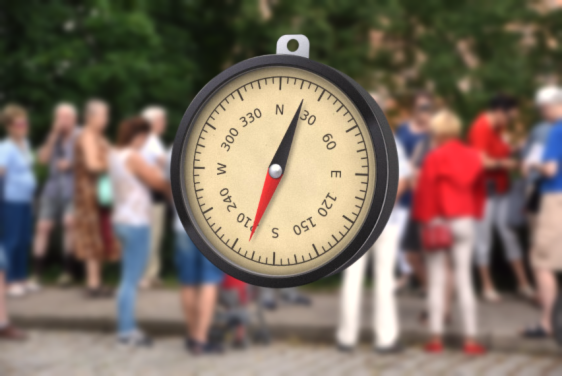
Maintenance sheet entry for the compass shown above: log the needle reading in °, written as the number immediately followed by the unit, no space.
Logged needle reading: 200°
